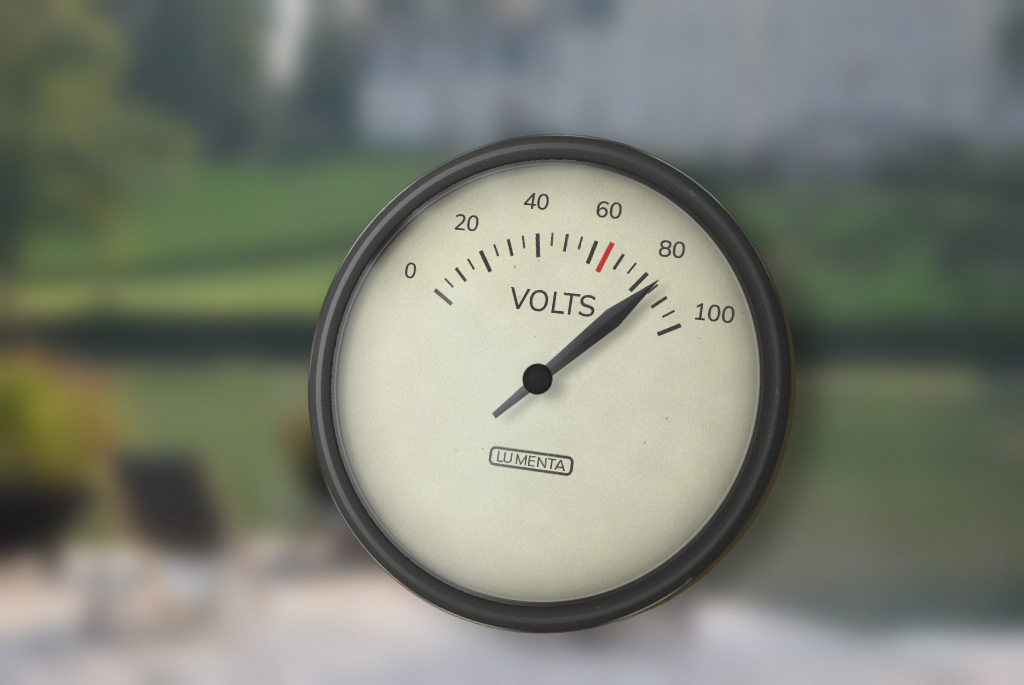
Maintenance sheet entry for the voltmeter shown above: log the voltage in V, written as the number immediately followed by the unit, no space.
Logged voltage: 85V
